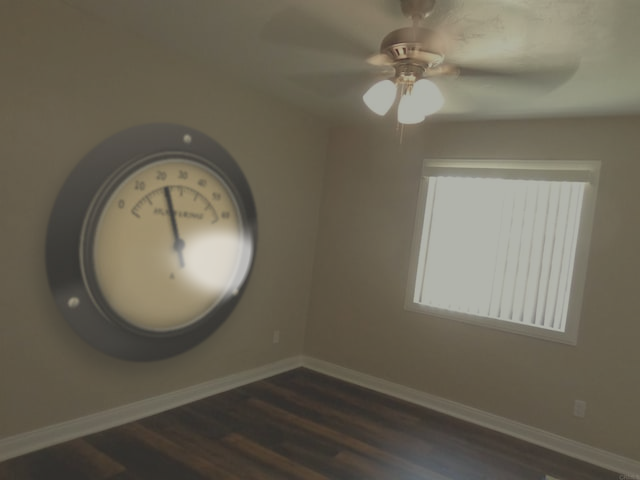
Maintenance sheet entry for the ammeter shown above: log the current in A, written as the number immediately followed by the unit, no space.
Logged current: 20A
